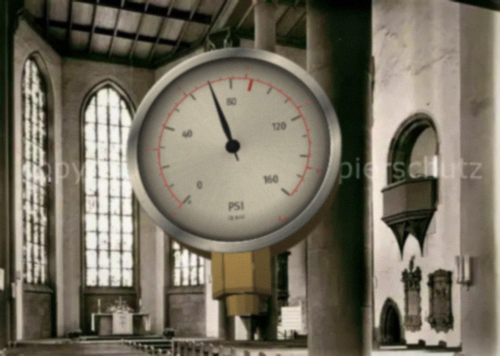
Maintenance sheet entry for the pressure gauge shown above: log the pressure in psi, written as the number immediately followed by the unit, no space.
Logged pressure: 70psi
